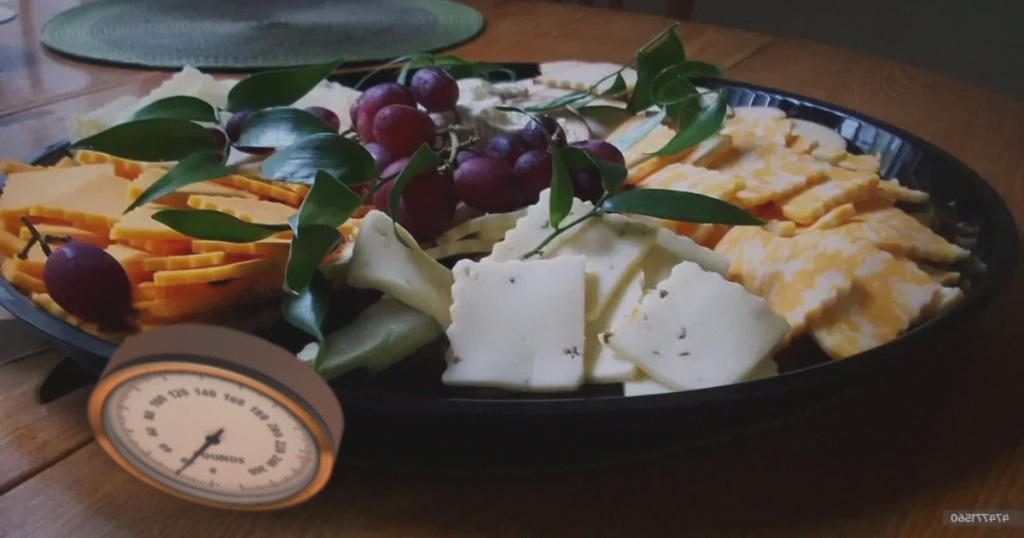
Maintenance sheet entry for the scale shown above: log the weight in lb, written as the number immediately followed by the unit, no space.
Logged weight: 20lb
